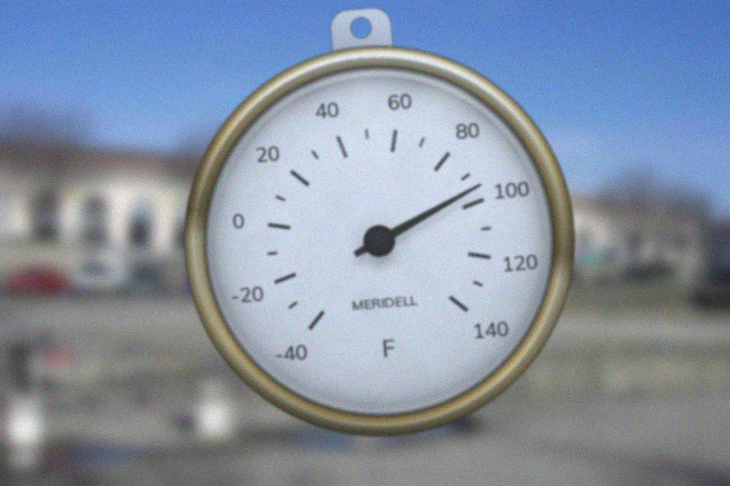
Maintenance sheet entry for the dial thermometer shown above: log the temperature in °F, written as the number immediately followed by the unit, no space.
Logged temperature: 95°F
